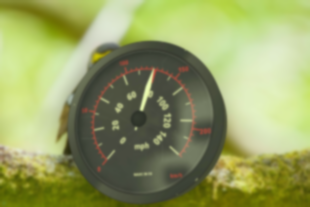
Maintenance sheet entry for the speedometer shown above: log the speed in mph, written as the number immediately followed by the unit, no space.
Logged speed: 80mph
